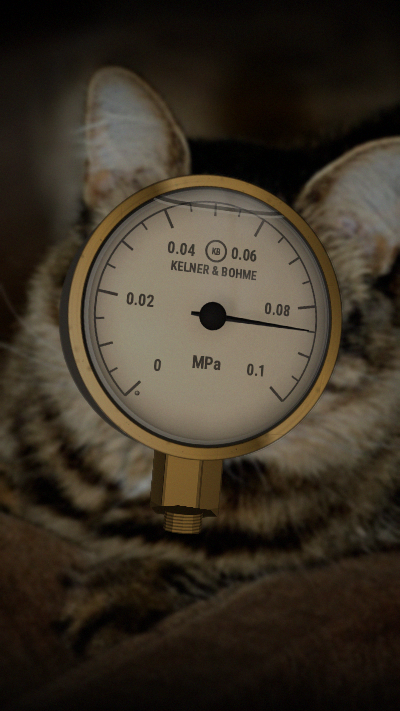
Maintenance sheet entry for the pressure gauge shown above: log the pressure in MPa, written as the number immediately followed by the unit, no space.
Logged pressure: 0.085MPa
